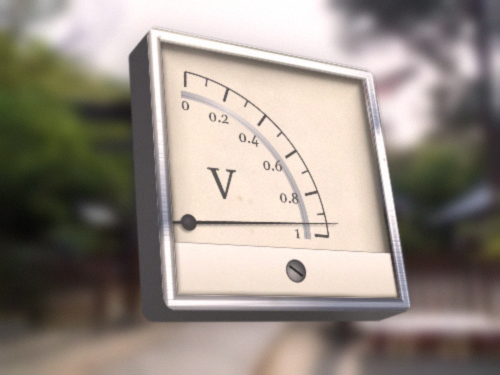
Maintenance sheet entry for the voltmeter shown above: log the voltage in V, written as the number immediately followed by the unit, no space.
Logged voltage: 0.95V
